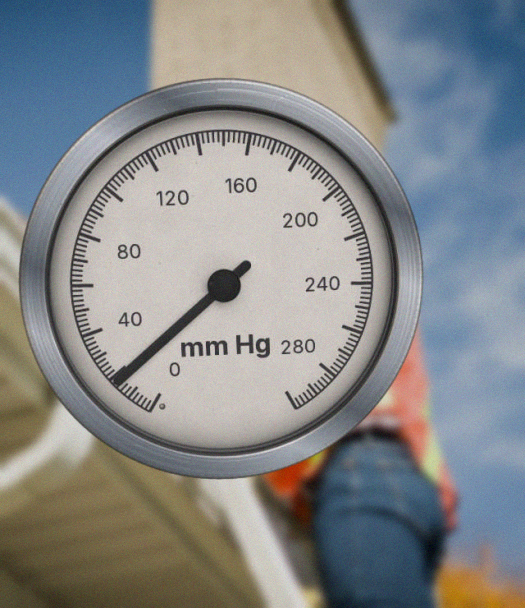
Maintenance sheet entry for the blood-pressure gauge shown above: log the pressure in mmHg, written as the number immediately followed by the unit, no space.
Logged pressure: 18mmHg
